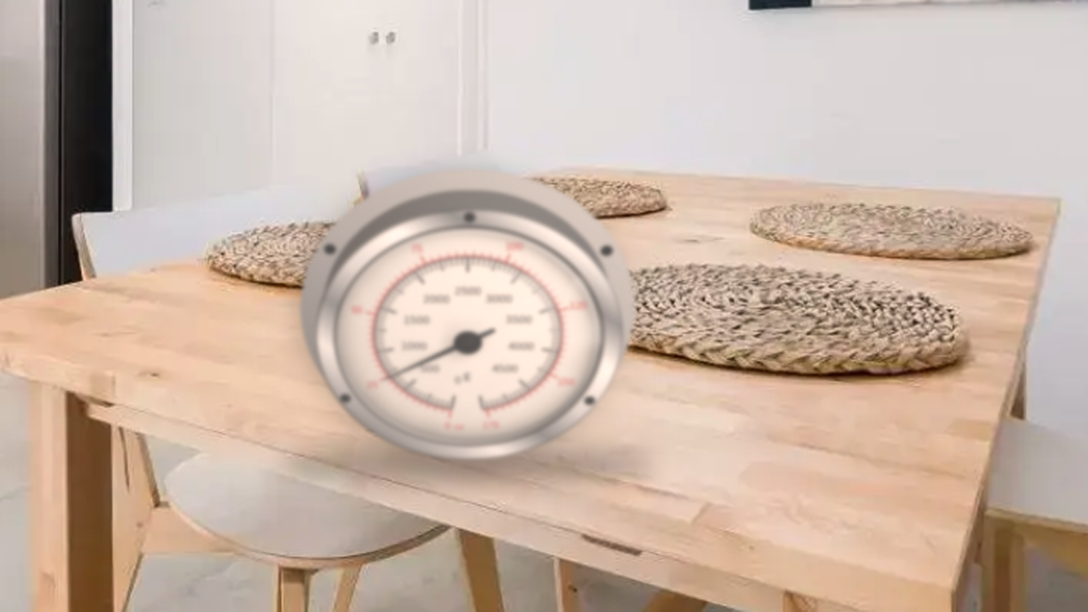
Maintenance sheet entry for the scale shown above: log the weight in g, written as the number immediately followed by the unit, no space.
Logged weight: 750g
